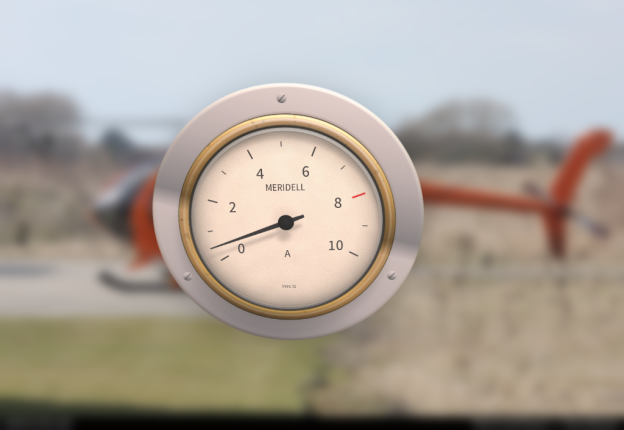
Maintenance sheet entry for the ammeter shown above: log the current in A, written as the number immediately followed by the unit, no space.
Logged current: 0.5A
